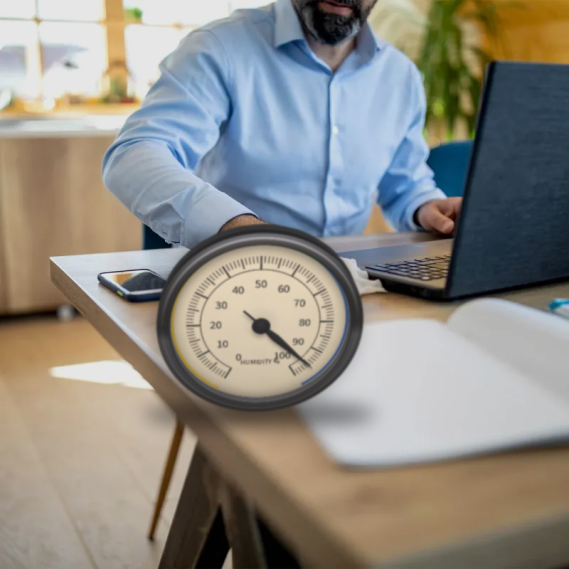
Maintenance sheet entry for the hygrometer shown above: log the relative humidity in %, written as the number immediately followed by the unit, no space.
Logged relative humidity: 95%
